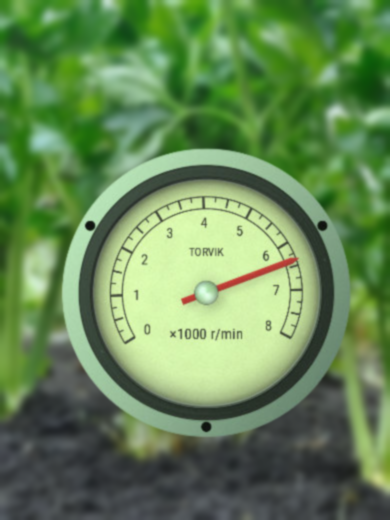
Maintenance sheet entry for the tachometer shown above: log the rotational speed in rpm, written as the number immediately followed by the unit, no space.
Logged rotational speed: 6375rpm
